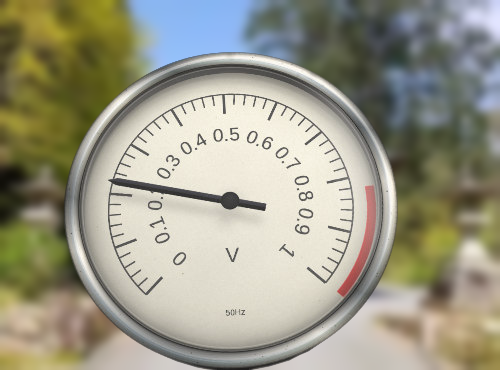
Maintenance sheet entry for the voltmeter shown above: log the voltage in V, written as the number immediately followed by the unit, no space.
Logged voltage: 0.22V
